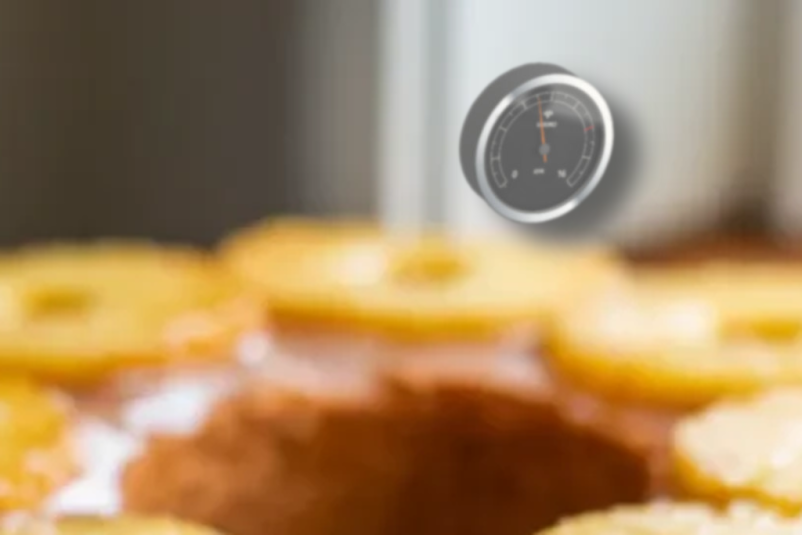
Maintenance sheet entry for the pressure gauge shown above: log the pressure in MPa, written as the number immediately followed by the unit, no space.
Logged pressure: 7MPa
